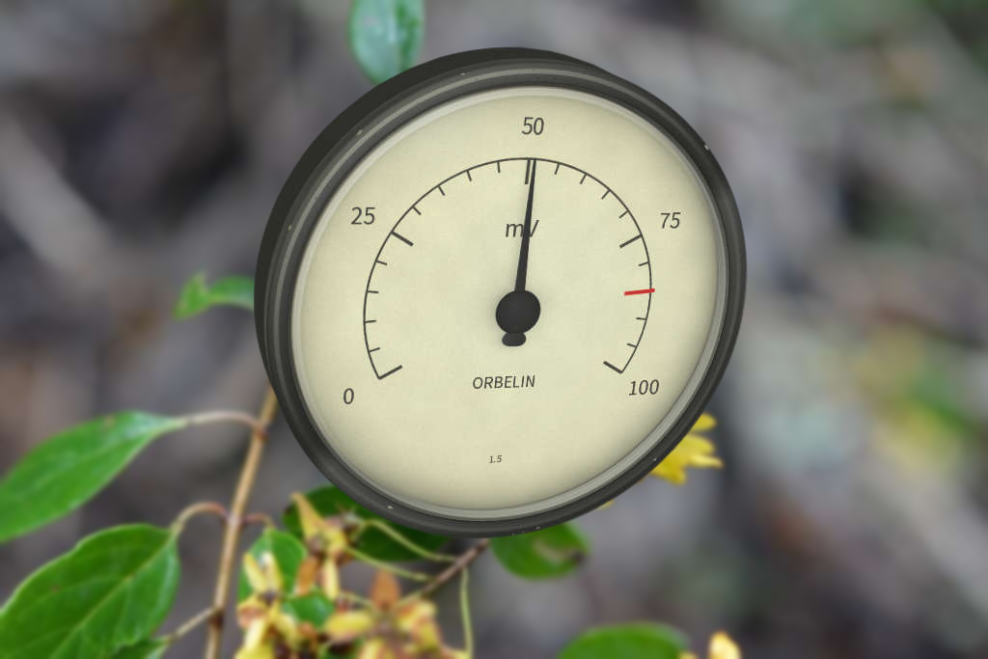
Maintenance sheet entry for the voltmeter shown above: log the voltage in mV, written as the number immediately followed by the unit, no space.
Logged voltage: 50mV
